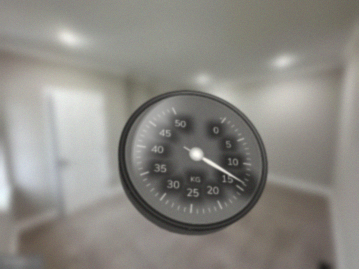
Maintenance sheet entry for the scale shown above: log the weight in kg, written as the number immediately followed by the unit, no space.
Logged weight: 14kg
